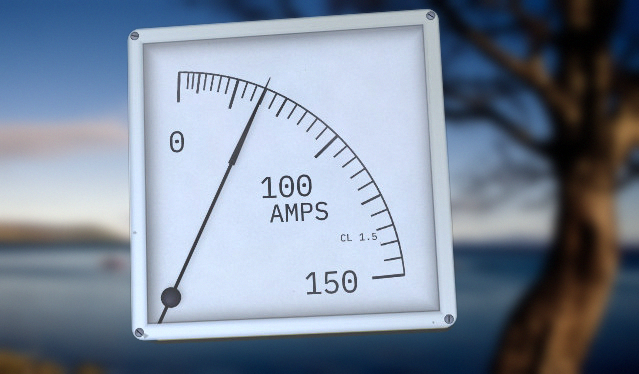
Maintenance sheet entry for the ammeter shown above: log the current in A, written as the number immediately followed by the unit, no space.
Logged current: 65A
